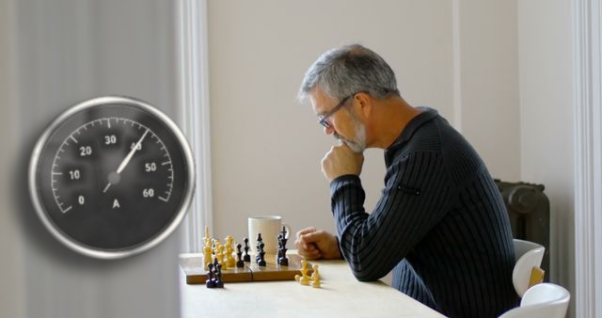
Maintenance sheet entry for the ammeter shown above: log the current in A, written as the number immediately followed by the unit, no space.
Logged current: 40A
